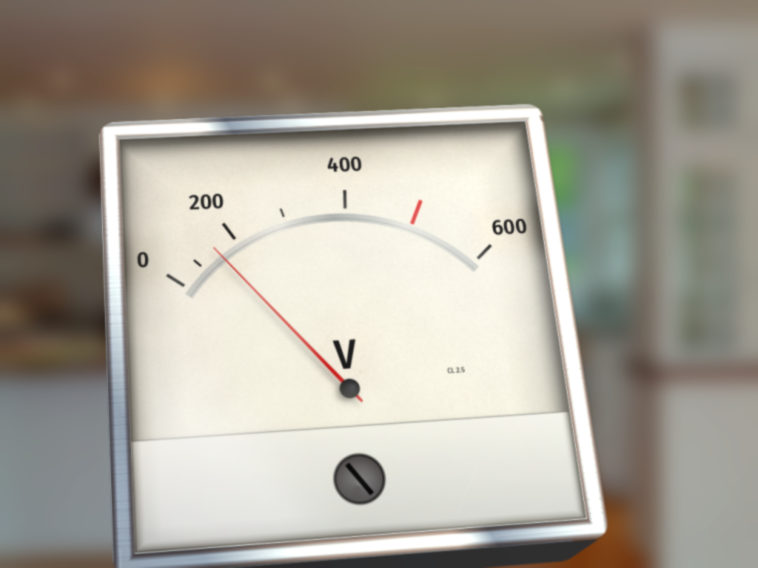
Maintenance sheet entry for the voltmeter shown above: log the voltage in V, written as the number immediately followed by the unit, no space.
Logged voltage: 150V
